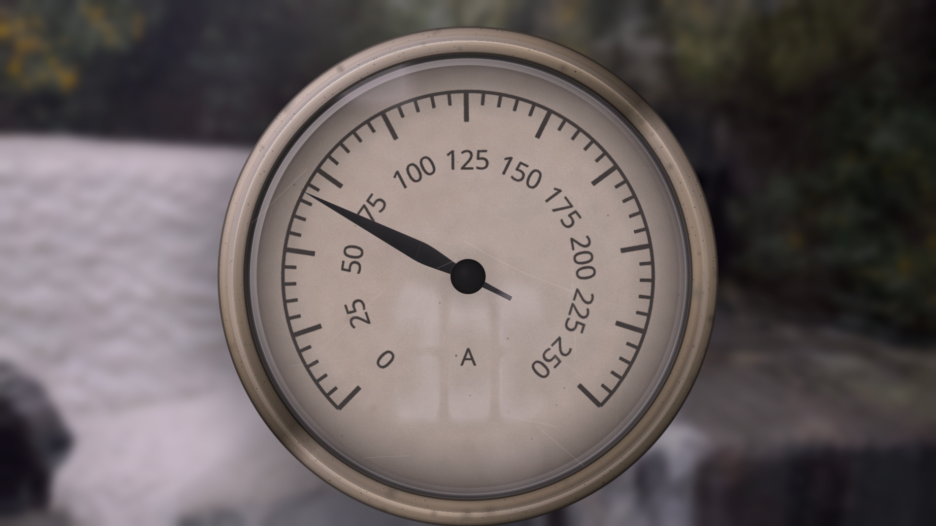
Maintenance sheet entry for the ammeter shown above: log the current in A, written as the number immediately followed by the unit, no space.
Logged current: 67.5A
